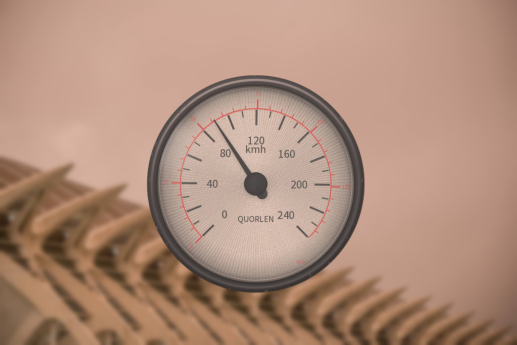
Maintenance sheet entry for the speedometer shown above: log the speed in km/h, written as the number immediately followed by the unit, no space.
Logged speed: 90km/h
